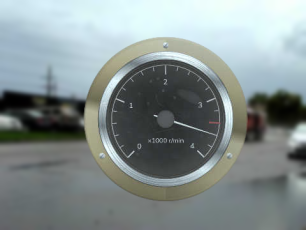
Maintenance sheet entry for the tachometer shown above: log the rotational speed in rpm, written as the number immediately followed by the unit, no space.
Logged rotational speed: 3600rpm
